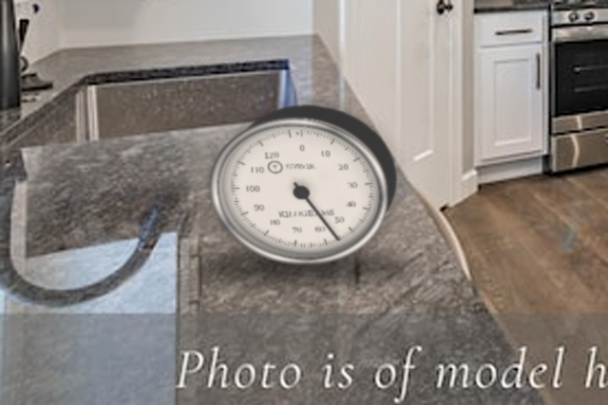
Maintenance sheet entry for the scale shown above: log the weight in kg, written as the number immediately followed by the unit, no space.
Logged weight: 55kg
